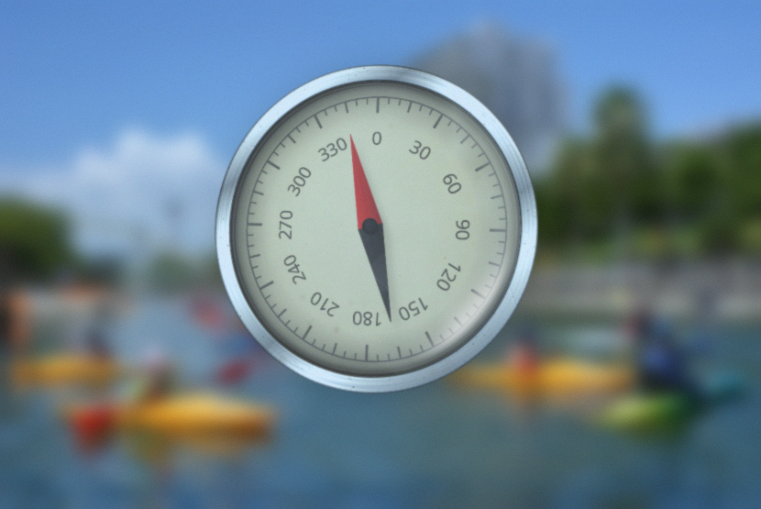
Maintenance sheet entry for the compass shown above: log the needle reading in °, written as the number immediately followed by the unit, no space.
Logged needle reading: 345°
